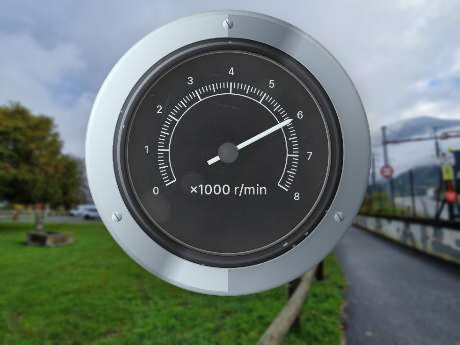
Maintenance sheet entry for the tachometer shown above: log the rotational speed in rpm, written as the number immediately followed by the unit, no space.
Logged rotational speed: 6000rpm
